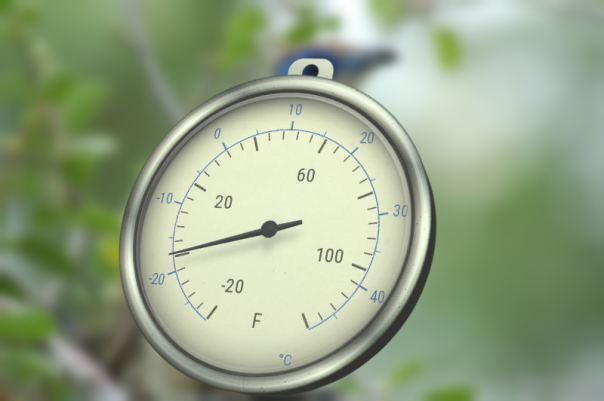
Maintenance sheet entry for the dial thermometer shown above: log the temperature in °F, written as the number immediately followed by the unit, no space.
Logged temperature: 0°F
